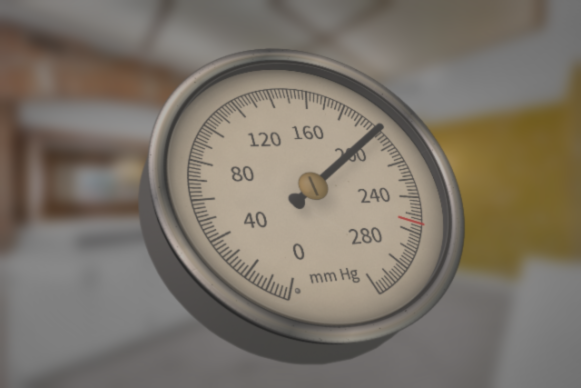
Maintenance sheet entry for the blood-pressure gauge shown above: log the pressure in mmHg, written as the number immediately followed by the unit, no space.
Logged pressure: 200mmHg
